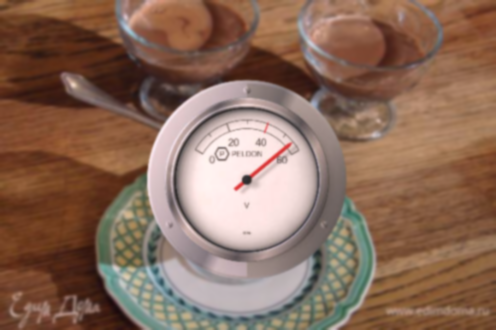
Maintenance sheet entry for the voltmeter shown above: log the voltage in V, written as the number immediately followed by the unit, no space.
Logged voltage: 55V
